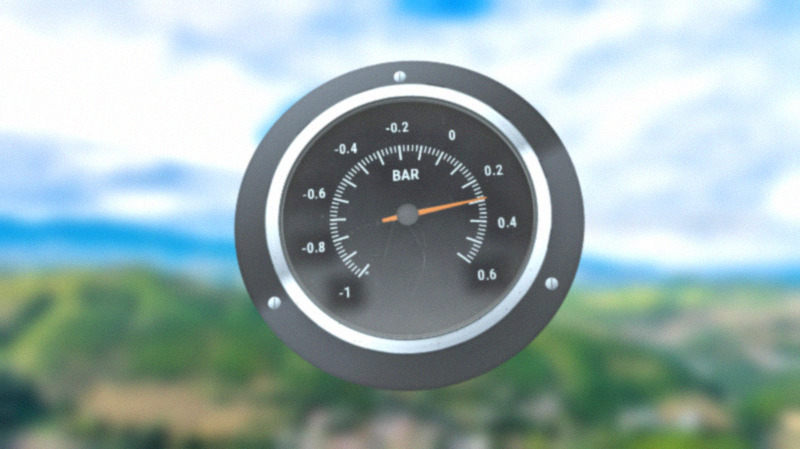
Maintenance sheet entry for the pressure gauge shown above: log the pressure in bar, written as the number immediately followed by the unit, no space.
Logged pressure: 0.3bar
